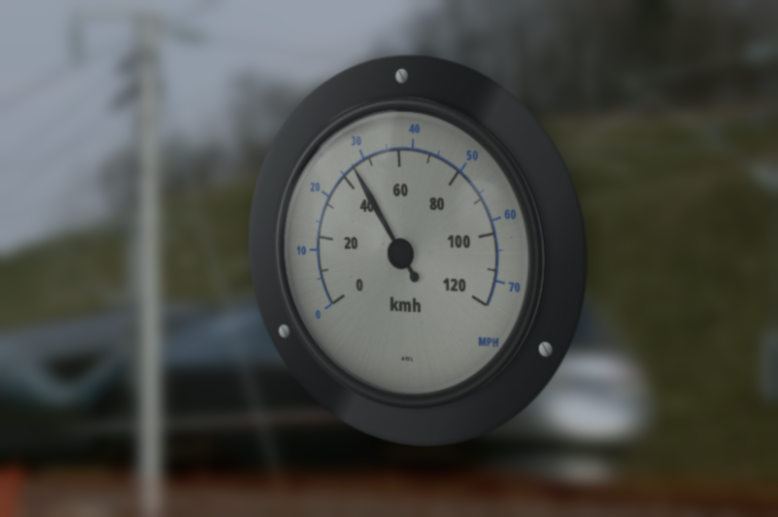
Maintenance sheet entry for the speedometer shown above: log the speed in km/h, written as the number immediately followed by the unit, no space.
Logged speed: 45km/h
